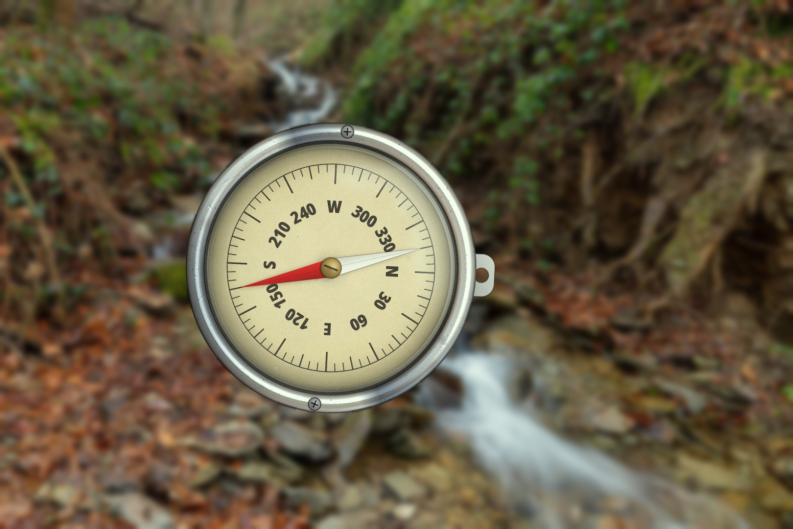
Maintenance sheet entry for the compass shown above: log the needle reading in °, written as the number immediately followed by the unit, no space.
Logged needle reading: 165°
